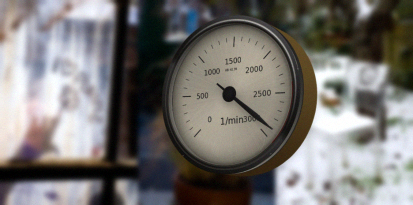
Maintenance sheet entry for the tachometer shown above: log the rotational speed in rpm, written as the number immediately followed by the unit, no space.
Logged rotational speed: 2900rpm
